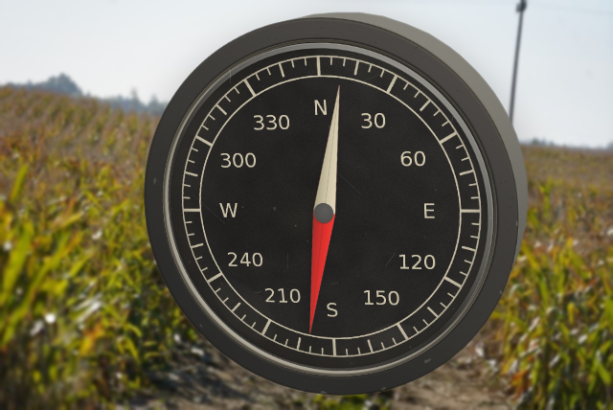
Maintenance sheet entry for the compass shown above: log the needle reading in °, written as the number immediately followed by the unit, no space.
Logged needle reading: 190°
